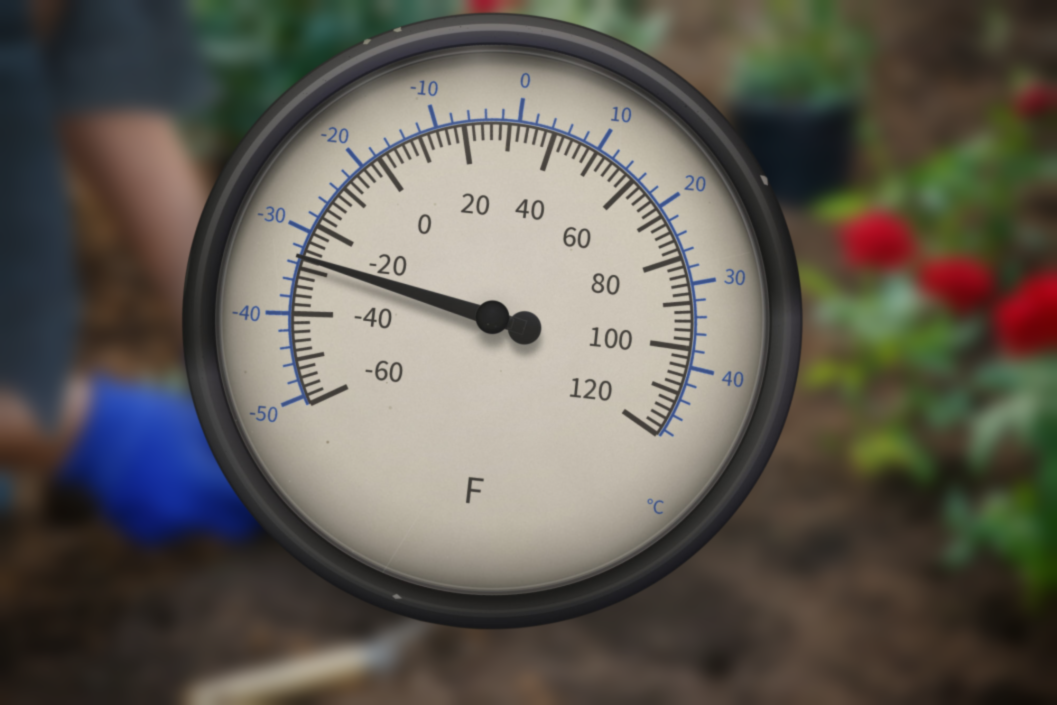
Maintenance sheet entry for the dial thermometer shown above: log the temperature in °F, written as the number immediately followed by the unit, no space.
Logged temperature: -28°F
